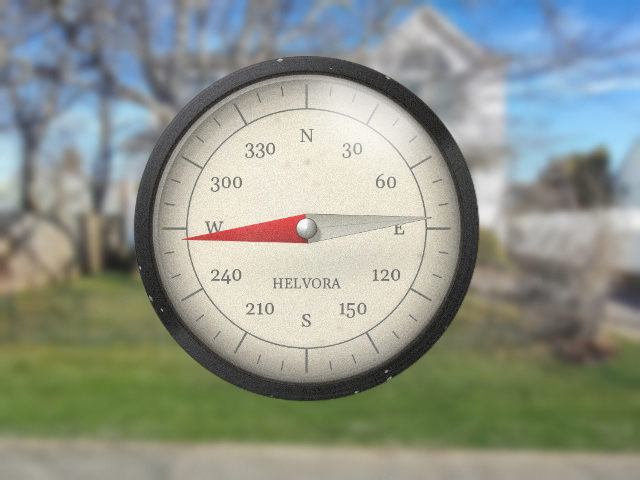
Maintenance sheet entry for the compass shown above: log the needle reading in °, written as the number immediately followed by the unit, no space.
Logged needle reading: 265°
